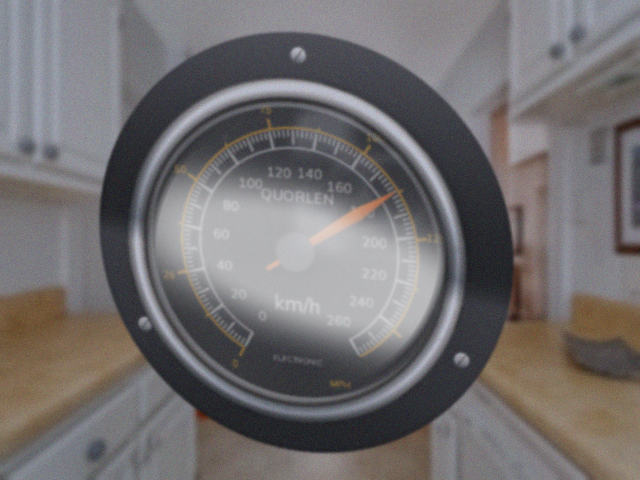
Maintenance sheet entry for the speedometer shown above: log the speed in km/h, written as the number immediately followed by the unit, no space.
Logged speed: 180km/h
